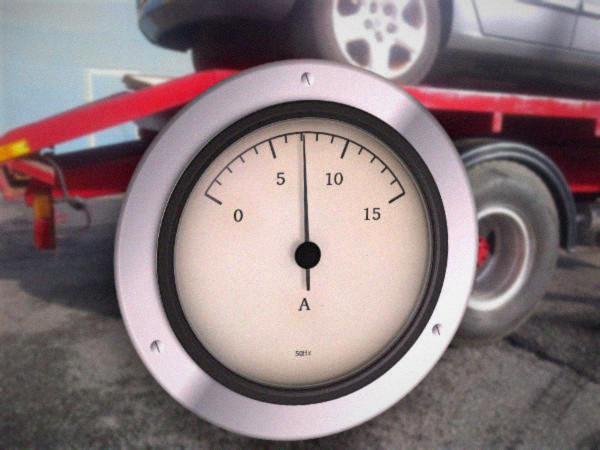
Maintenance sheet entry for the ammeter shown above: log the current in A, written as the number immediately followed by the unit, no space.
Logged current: 7A
